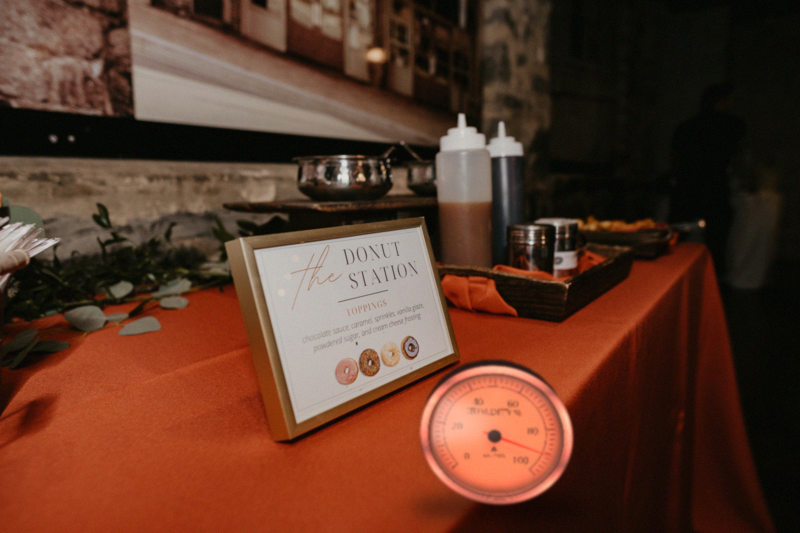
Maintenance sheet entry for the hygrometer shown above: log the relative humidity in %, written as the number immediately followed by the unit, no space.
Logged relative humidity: 90%
